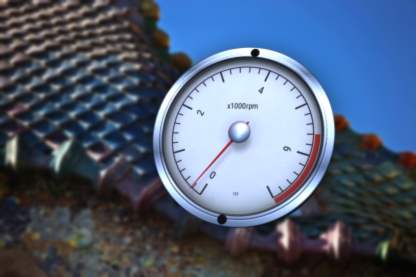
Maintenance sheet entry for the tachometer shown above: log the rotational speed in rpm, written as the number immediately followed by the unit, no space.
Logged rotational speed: 200rpm
